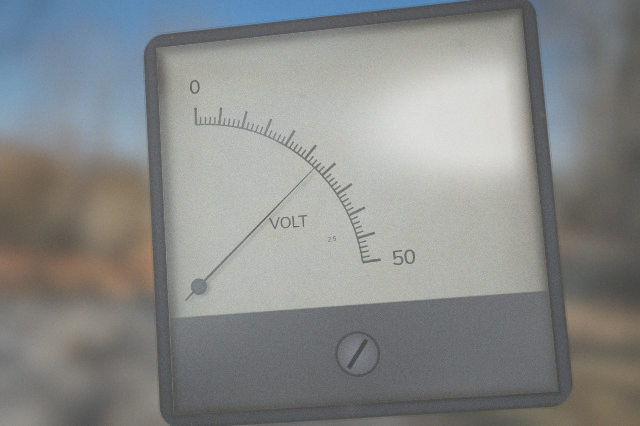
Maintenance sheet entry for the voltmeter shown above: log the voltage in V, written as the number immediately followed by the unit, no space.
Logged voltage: 28V
